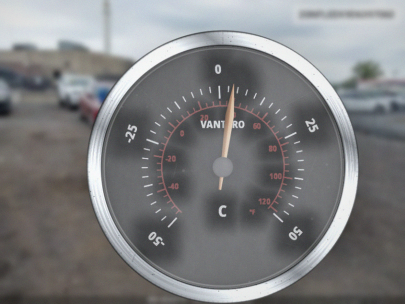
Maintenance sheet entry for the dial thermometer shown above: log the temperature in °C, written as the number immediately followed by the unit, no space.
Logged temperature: 3.75°C
